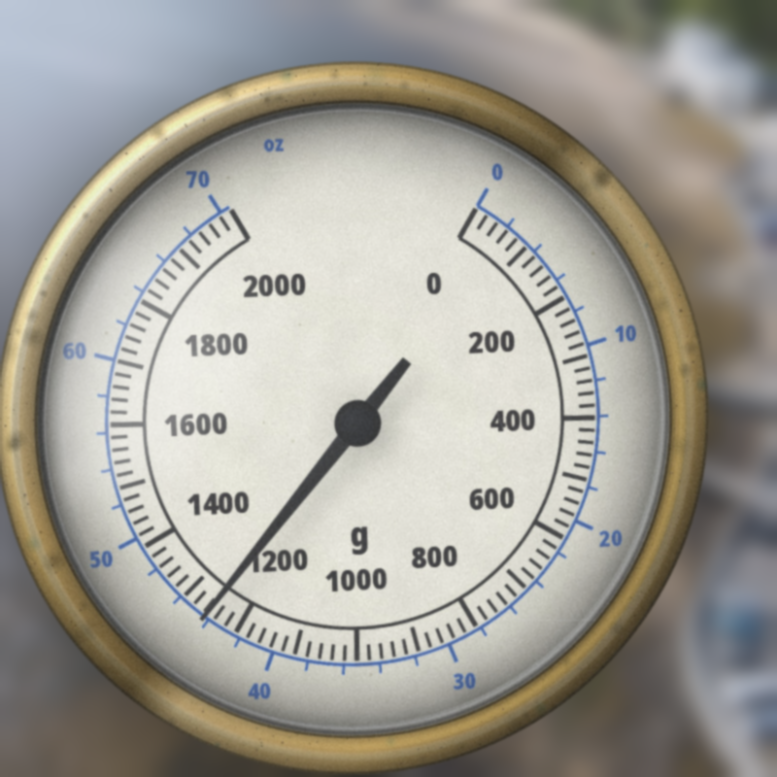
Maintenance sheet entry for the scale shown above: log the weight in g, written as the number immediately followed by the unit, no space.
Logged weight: 1260g
